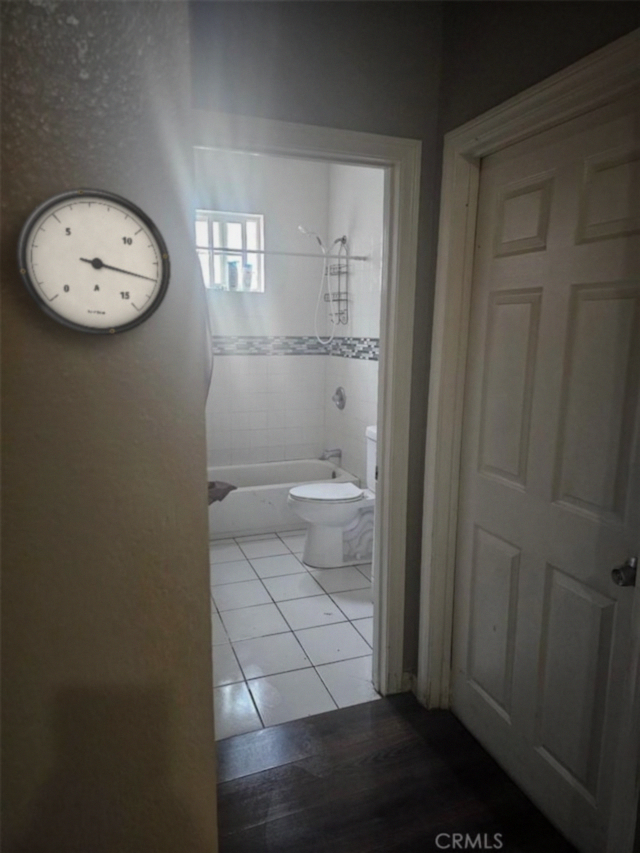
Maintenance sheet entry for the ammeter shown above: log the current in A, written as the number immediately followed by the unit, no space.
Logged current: 13A
